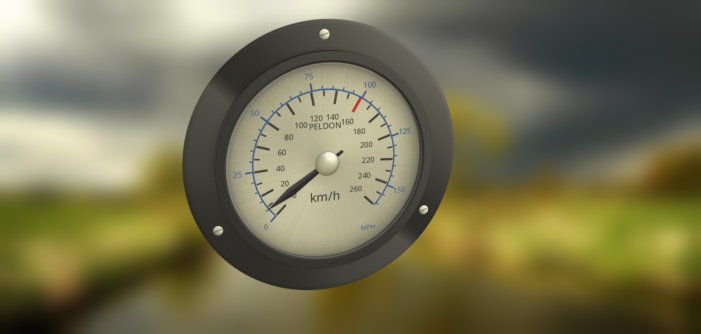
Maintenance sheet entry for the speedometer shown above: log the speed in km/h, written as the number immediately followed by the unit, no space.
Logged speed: 10km/h
